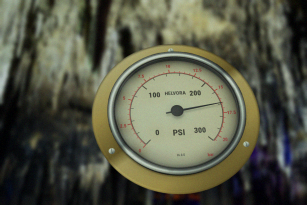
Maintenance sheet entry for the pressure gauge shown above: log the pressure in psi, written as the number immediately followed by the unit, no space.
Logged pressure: 240psi
